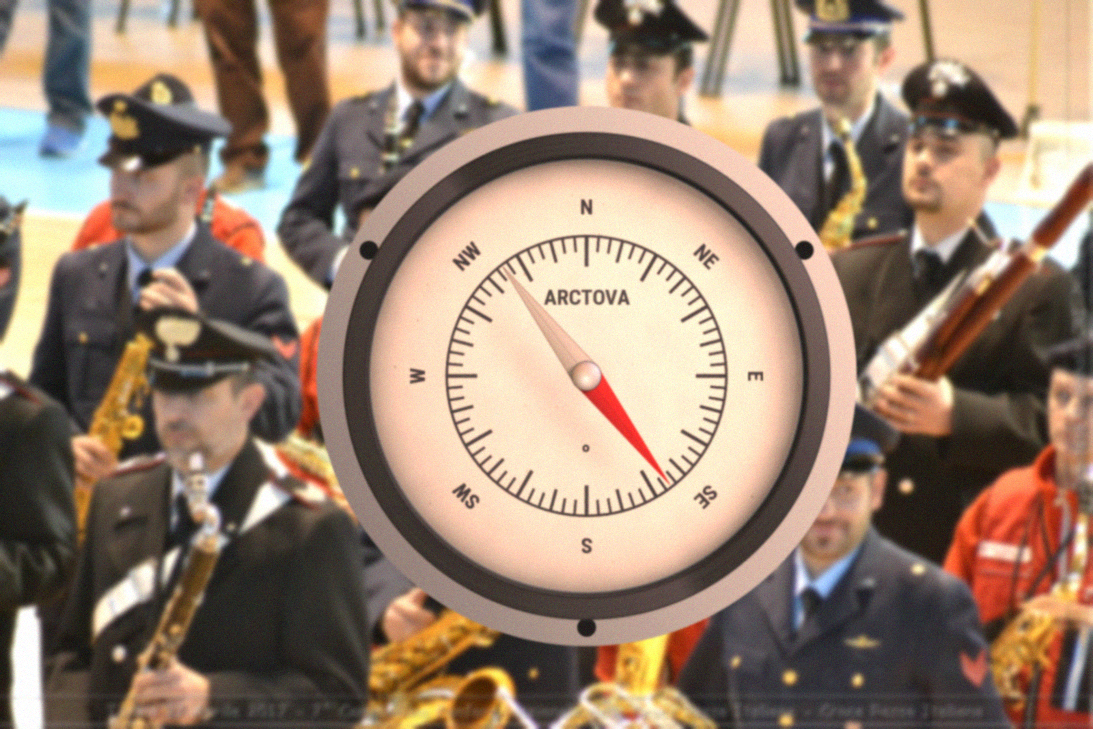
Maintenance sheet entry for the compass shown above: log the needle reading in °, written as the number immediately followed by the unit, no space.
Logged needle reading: 142.5°
